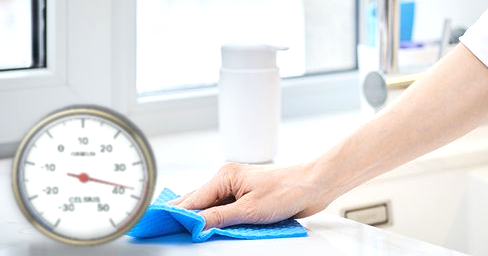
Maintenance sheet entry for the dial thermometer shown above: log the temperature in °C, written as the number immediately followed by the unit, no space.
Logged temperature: 37.5°C
